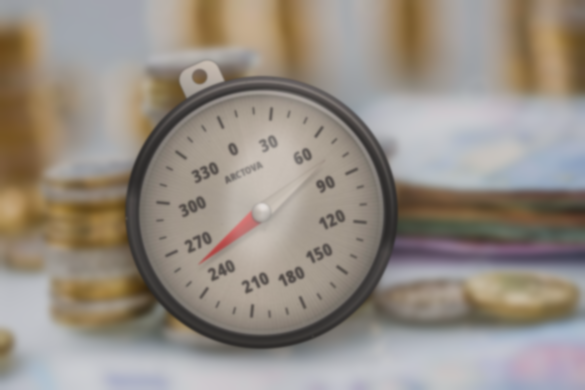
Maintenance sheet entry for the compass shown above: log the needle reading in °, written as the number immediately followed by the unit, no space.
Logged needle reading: 255°
